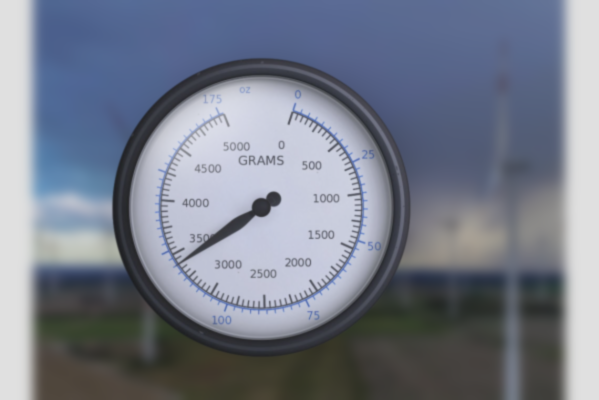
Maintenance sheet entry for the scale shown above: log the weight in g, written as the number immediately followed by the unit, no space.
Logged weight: 3400g
